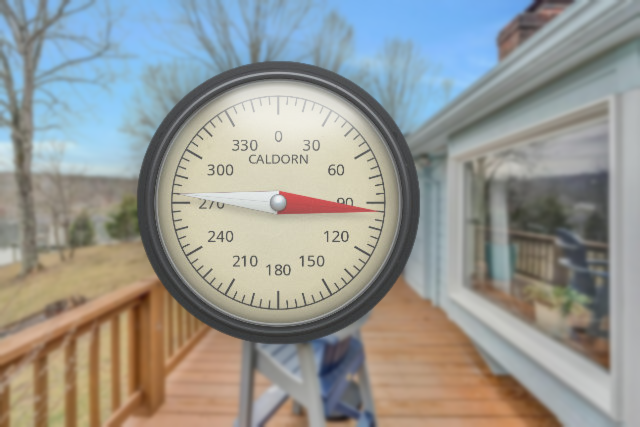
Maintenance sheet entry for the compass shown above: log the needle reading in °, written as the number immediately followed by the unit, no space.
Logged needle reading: 95°
